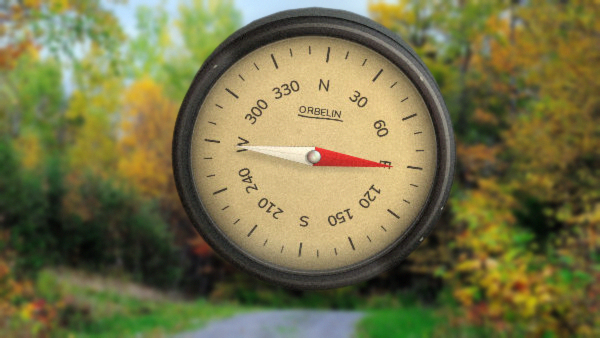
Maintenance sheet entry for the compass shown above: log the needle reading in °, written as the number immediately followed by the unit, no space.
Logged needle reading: 90°
